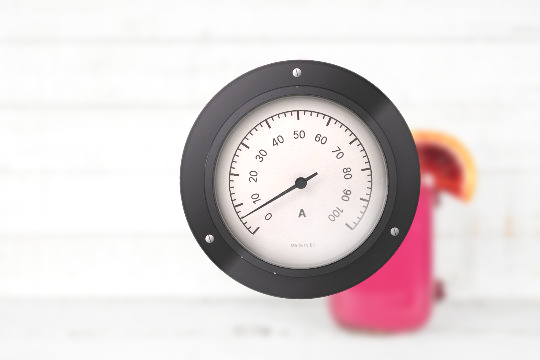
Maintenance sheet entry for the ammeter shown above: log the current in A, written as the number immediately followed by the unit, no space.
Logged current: 6A
